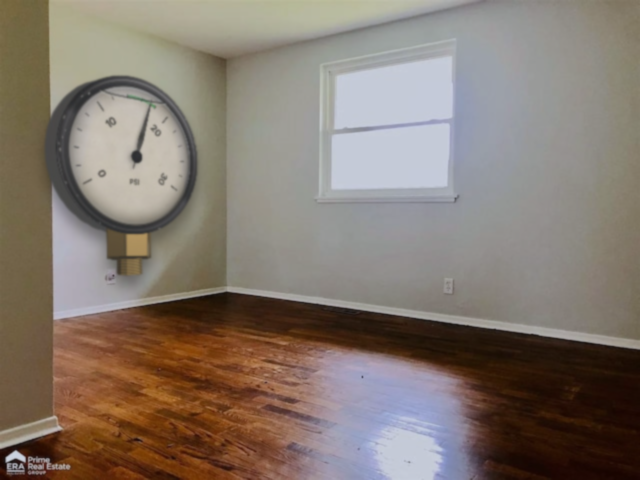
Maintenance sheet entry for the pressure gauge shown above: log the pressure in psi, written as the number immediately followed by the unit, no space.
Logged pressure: 17psi
